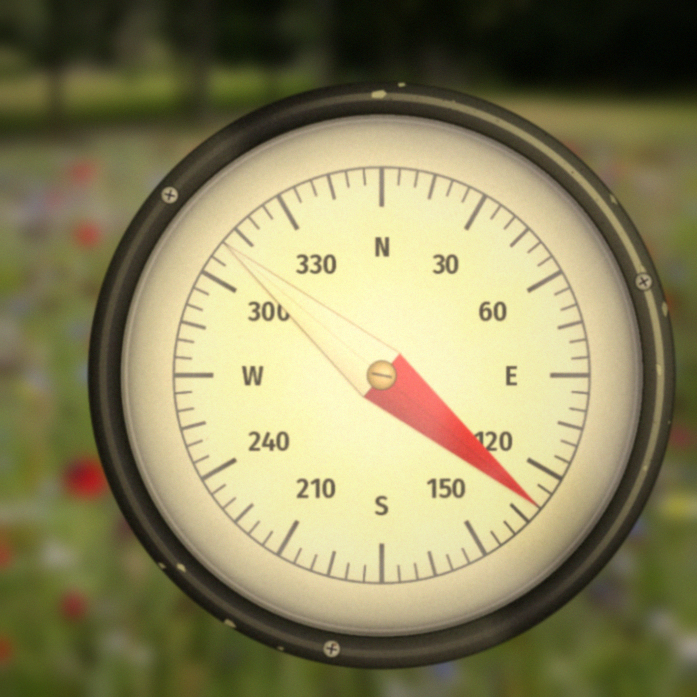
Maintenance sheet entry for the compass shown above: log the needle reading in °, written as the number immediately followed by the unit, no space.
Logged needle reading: 130°
